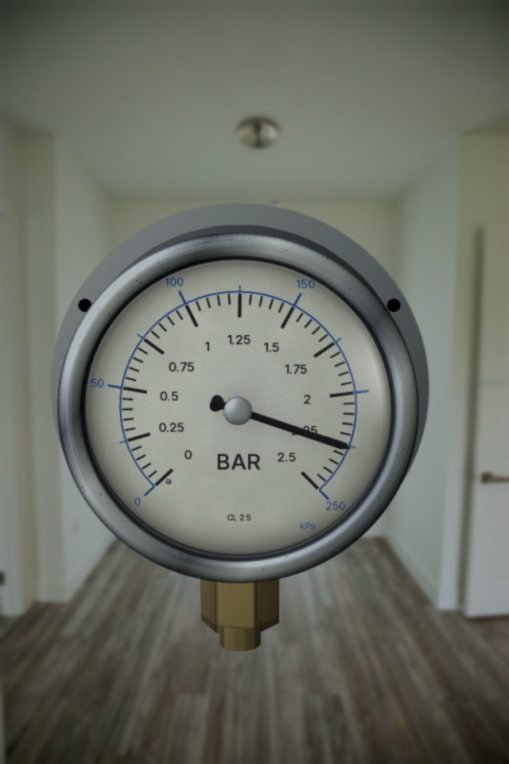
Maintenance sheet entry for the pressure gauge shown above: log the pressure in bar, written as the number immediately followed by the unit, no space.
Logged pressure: 2.25bar
